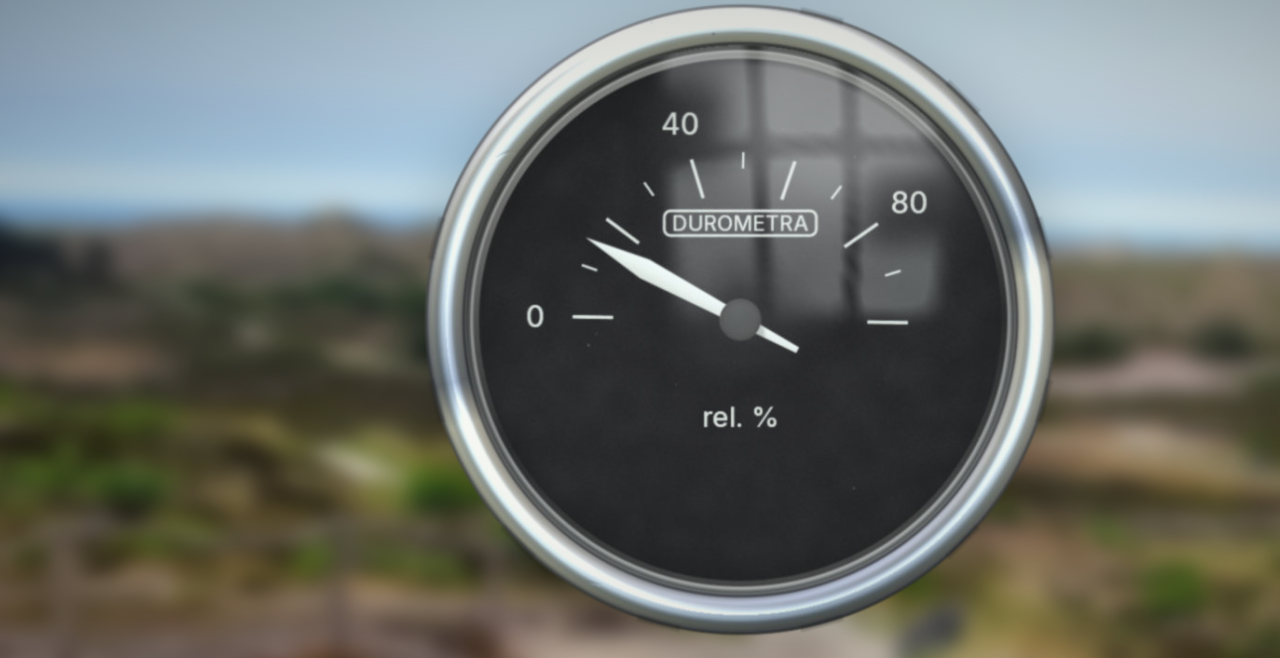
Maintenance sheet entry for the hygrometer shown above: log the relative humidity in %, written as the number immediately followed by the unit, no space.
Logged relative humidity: 15%
